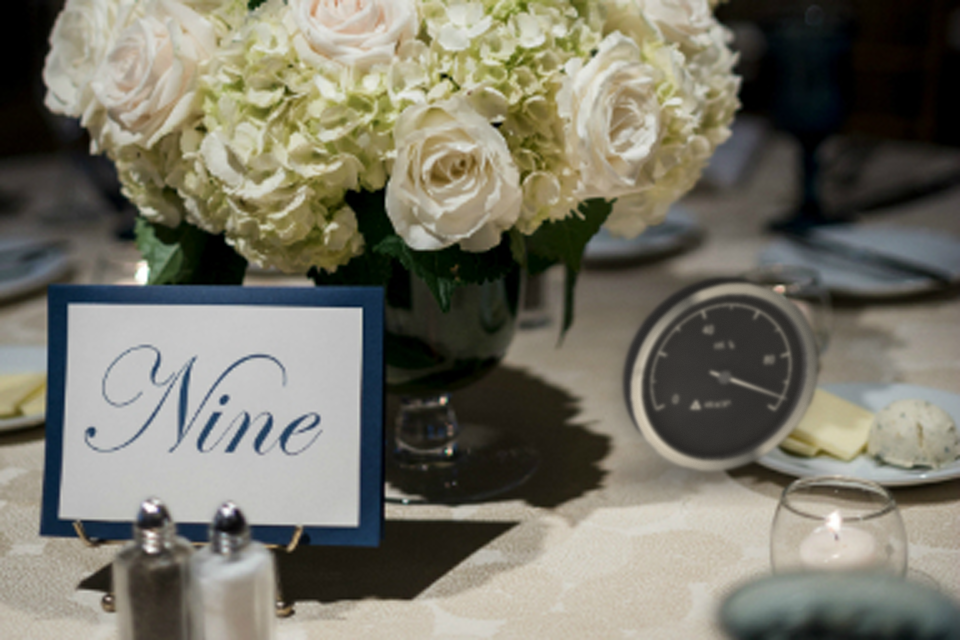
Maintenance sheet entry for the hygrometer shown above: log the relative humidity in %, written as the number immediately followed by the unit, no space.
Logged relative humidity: 95%
